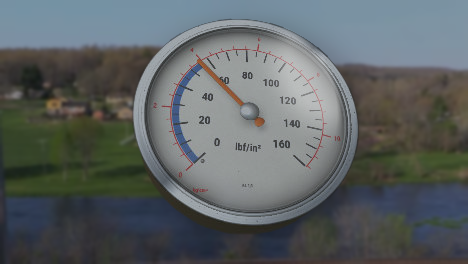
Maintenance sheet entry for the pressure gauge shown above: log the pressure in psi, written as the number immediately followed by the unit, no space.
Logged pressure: 55psi
